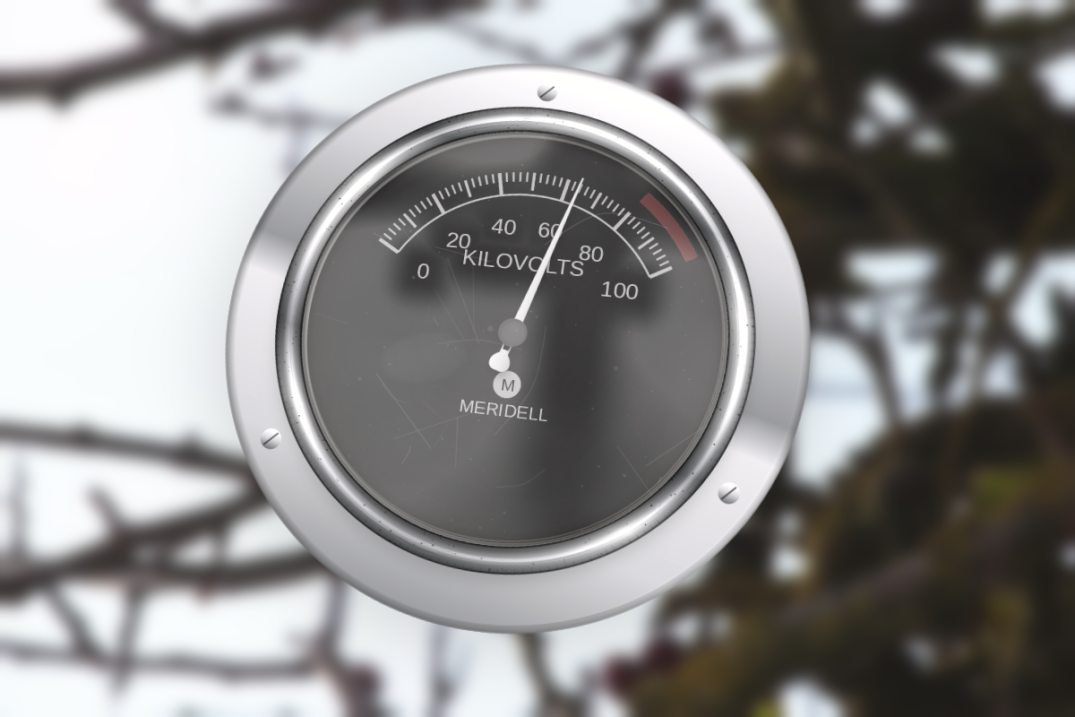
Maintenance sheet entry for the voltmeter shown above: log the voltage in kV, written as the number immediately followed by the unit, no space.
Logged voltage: 64kV
